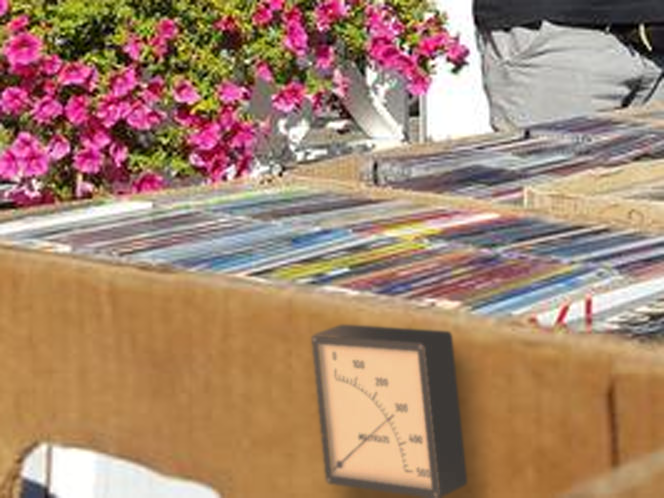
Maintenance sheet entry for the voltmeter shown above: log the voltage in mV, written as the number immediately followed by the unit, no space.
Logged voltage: 300mV
